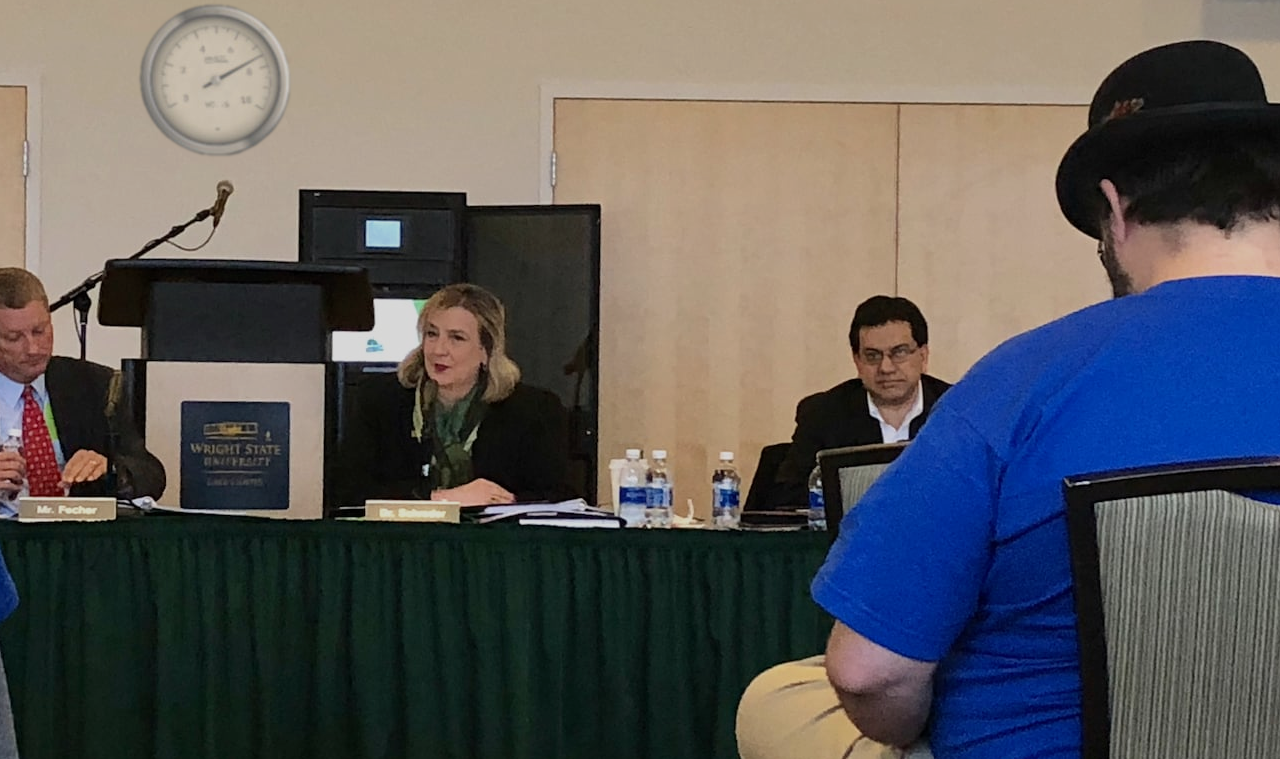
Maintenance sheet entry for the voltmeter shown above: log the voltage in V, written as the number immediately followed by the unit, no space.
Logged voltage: 7.5V
